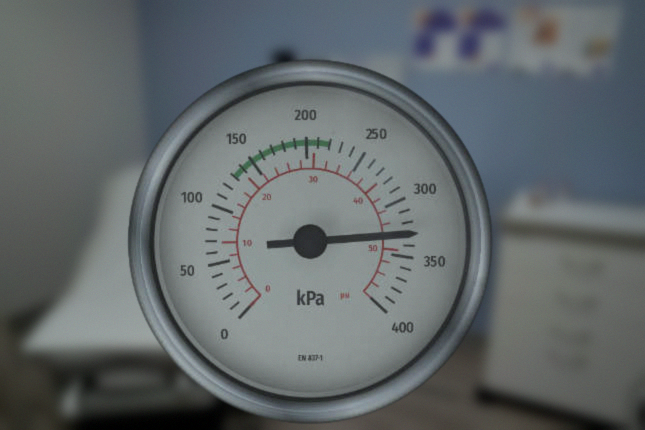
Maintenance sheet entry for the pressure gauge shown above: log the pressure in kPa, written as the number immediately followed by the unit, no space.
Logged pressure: 330kPa
